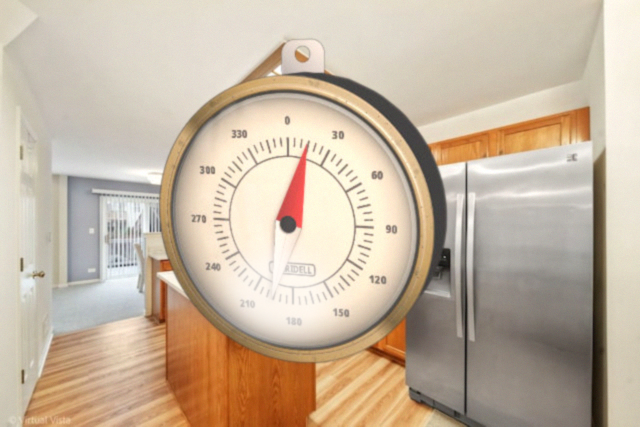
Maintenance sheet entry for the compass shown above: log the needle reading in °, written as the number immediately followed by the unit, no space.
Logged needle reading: 15°
